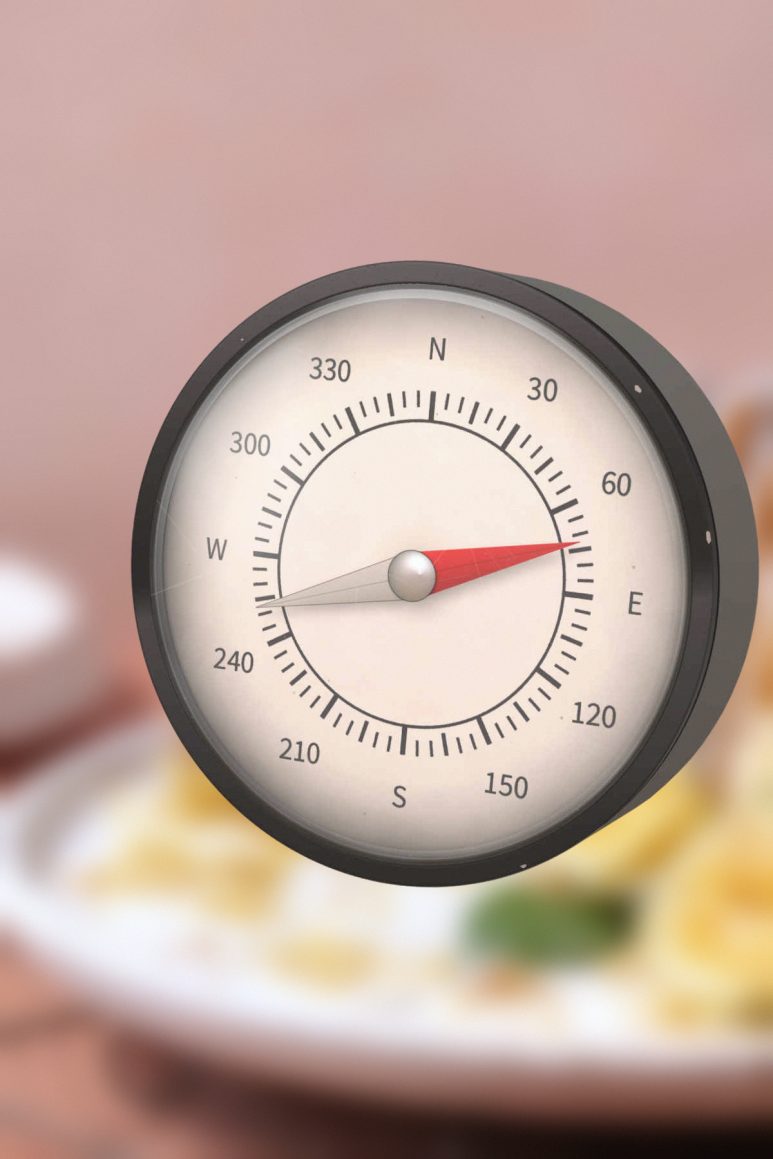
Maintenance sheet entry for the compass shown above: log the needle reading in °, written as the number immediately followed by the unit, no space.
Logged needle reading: 72.5°
